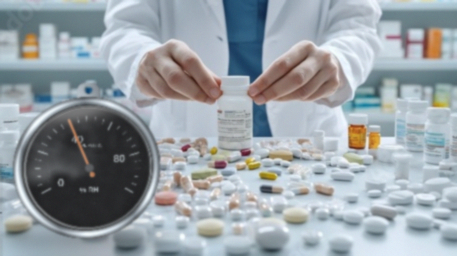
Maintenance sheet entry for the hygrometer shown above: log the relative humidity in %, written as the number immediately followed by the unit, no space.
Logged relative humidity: 40%
